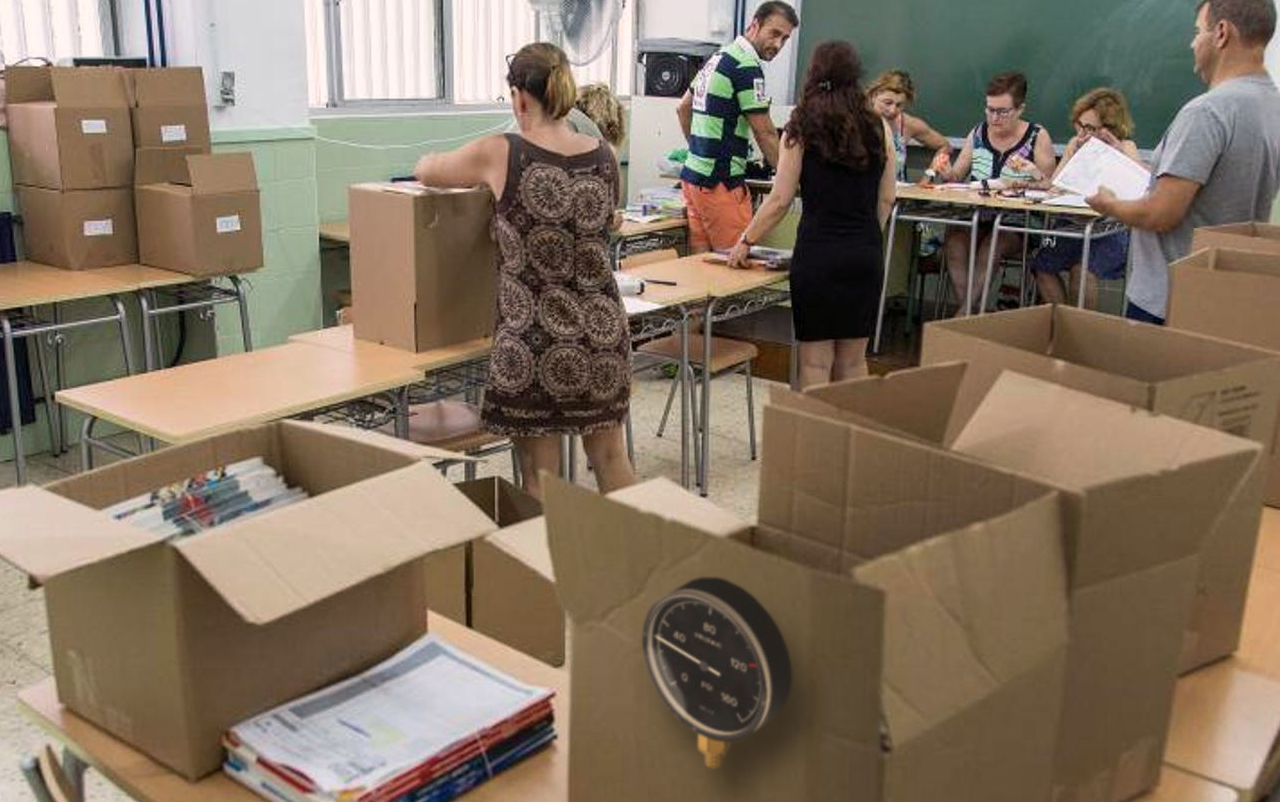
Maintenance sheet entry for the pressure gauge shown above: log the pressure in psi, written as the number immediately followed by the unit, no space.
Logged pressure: 30psi
